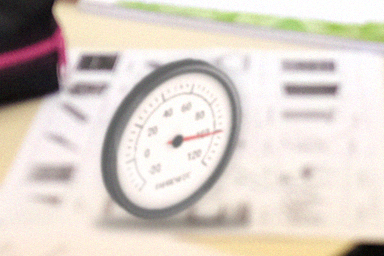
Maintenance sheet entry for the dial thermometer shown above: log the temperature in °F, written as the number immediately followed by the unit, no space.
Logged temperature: 100°F
